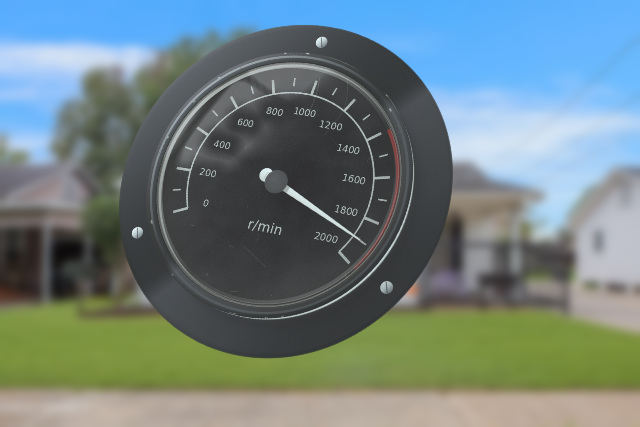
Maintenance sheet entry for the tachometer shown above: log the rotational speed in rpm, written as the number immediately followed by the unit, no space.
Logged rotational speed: 1900rpm
